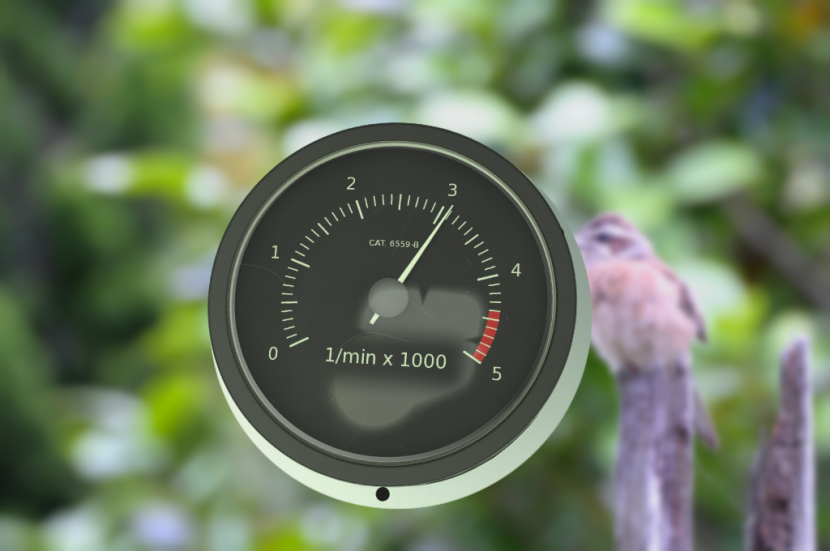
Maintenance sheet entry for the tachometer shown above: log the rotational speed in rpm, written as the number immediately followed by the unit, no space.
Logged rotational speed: 3100rpm
